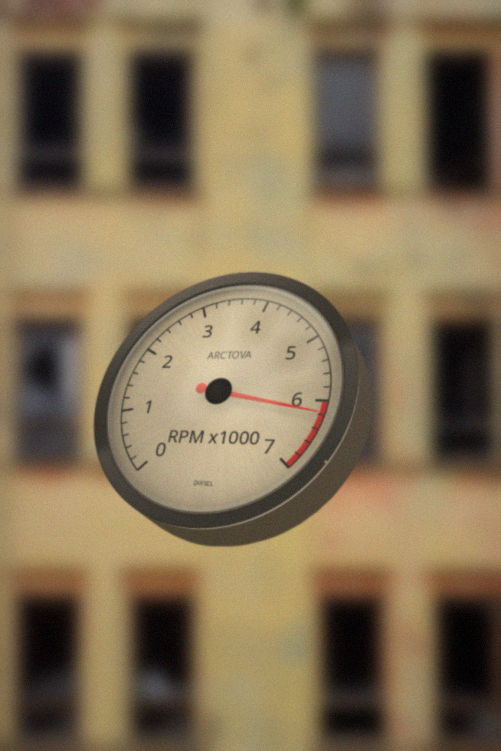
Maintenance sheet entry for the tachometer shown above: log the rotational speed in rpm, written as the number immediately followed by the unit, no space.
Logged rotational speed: 6200rpm
